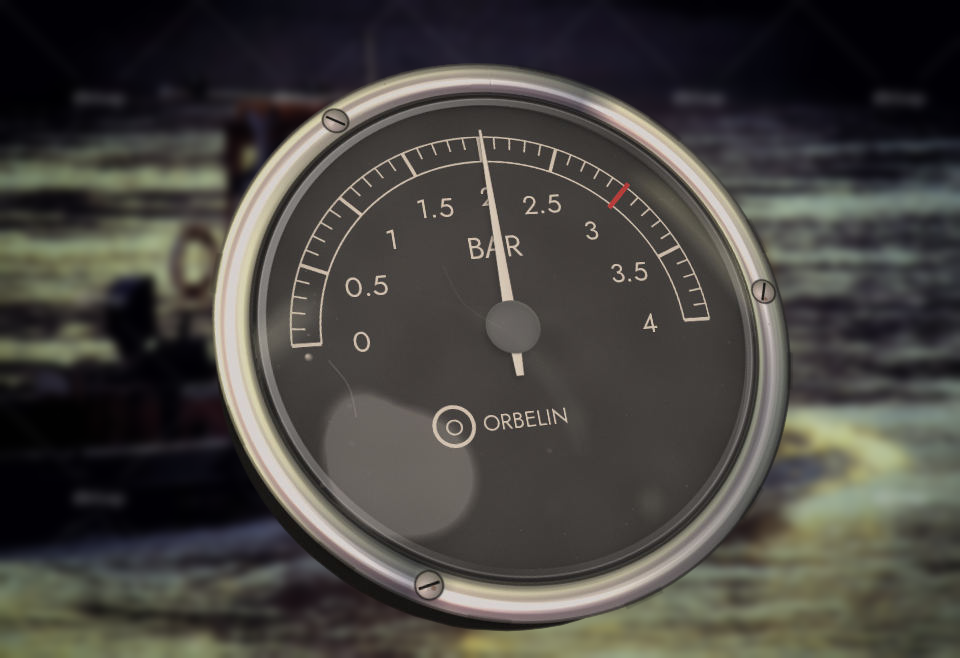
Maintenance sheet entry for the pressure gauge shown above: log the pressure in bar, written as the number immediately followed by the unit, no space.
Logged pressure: 2bar
